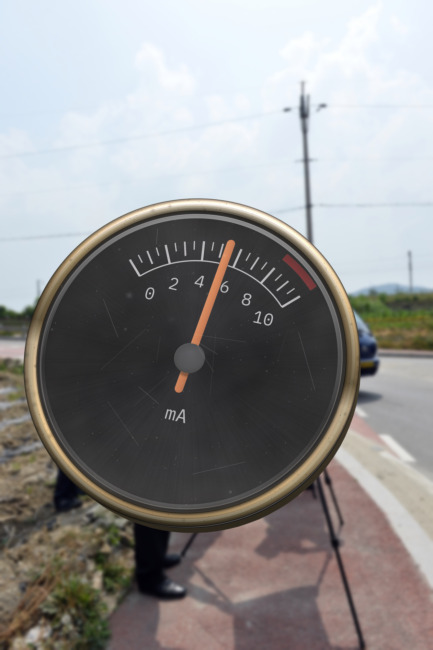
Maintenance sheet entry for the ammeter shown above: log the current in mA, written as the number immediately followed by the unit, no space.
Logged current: 5.5mA
